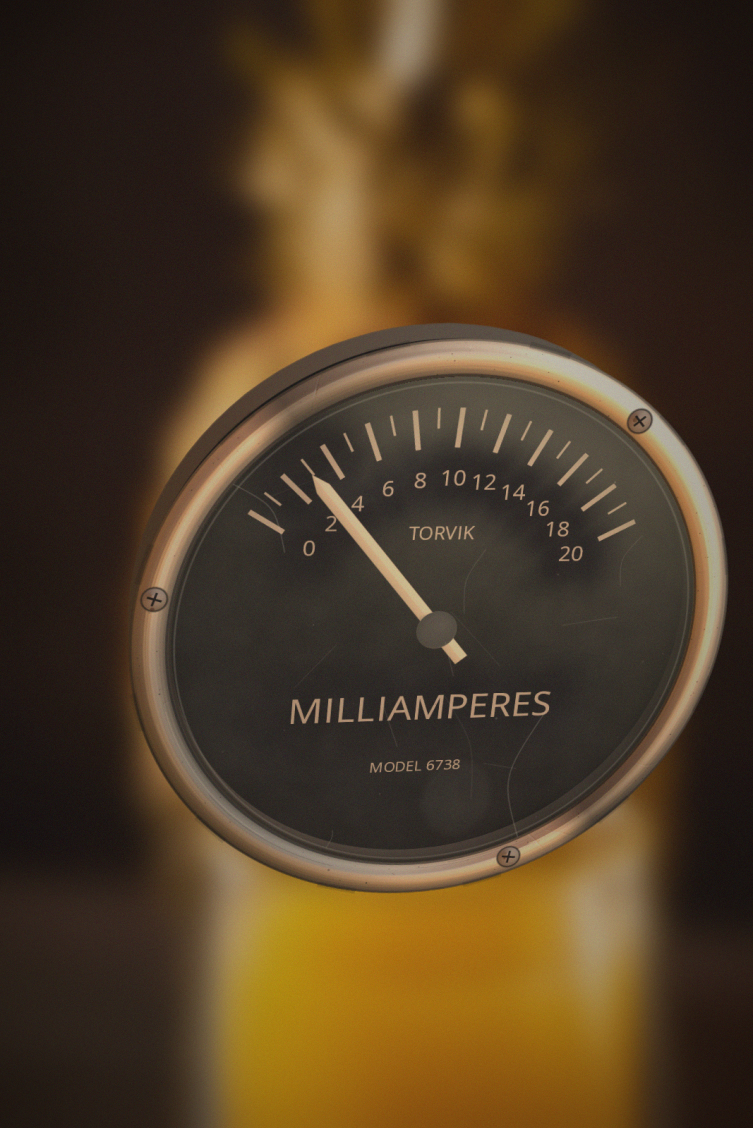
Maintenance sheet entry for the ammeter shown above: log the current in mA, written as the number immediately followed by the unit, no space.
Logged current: 3mA
